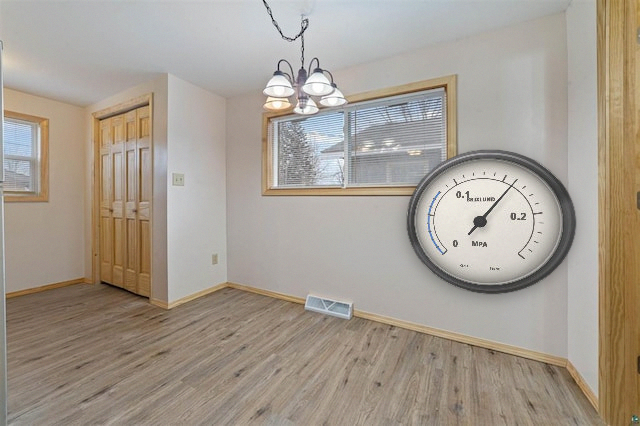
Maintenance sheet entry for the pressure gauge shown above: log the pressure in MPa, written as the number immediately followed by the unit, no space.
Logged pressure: 0.16MPa
